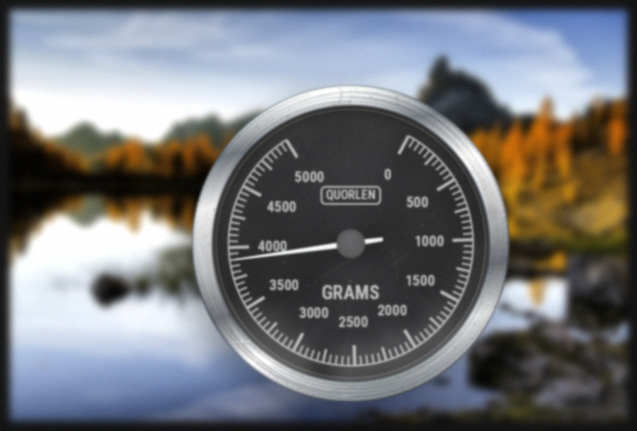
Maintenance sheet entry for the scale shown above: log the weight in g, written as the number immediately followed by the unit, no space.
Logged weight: 3900g
